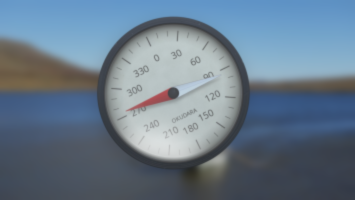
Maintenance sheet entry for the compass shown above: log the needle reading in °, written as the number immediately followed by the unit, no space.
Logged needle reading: 275°
